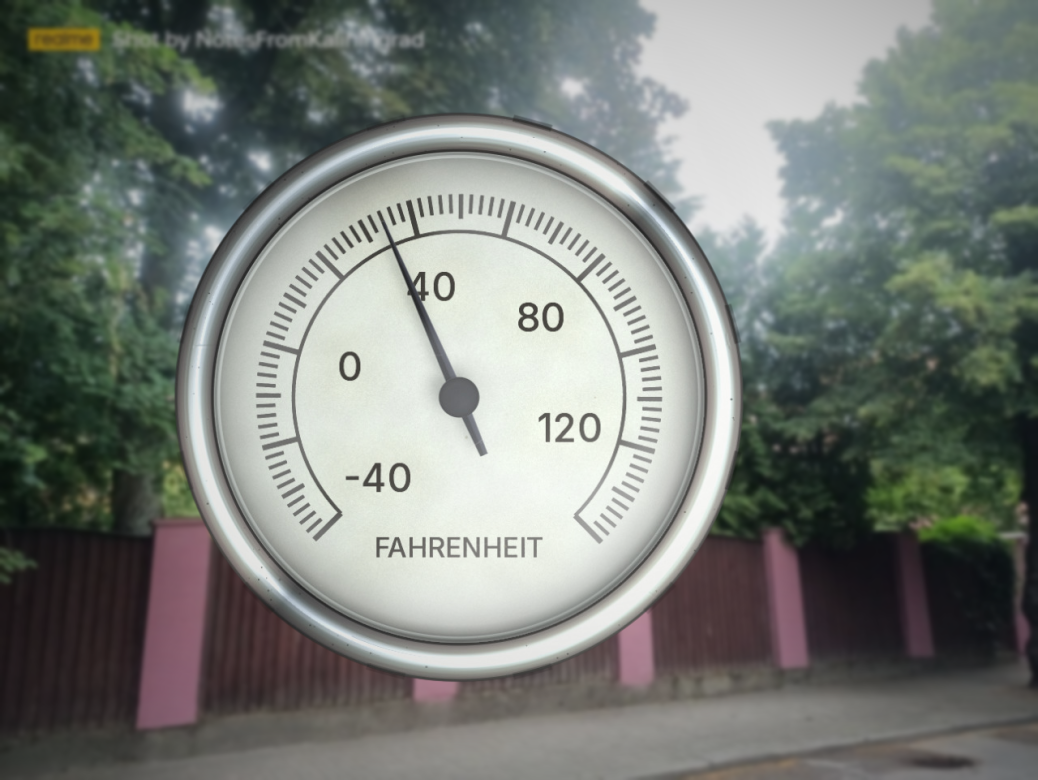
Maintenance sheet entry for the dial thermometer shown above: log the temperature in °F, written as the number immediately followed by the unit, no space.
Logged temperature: 34°F
